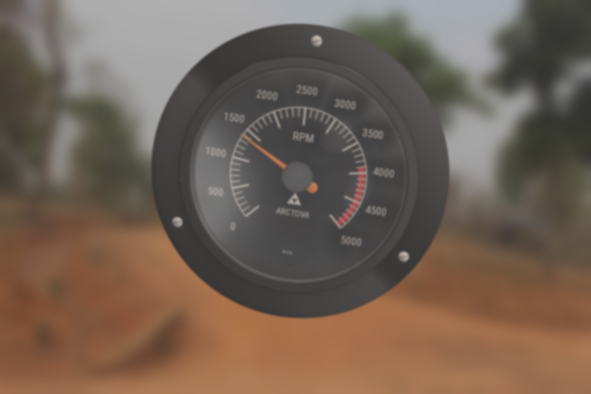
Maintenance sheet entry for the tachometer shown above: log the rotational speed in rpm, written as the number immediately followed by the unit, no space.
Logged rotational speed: 1400rpm
